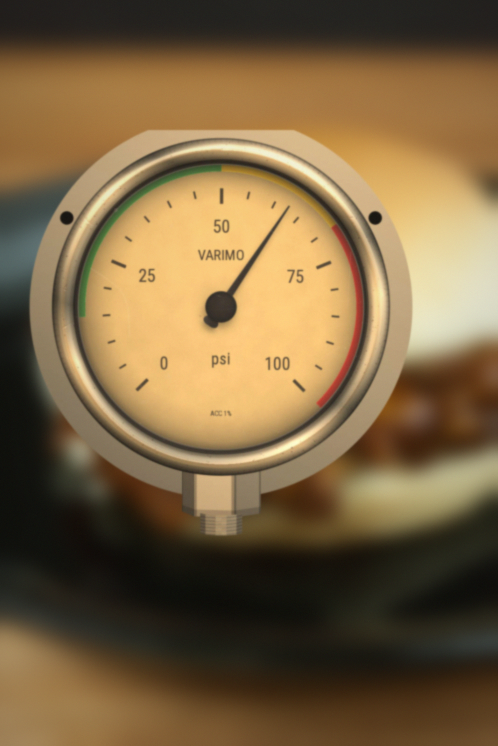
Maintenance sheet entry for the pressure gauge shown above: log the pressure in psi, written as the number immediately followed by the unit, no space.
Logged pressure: 62.5psi
